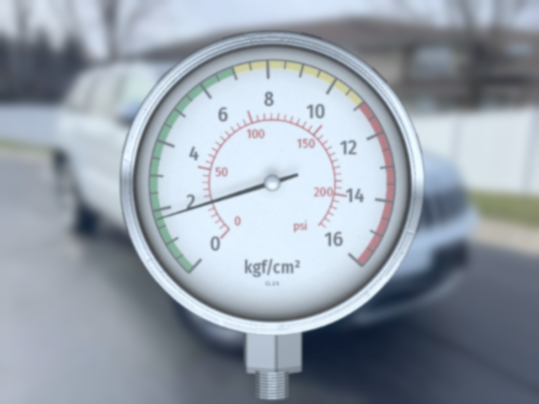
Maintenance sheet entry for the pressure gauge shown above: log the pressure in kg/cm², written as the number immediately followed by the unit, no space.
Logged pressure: 1.75kg/cm²
